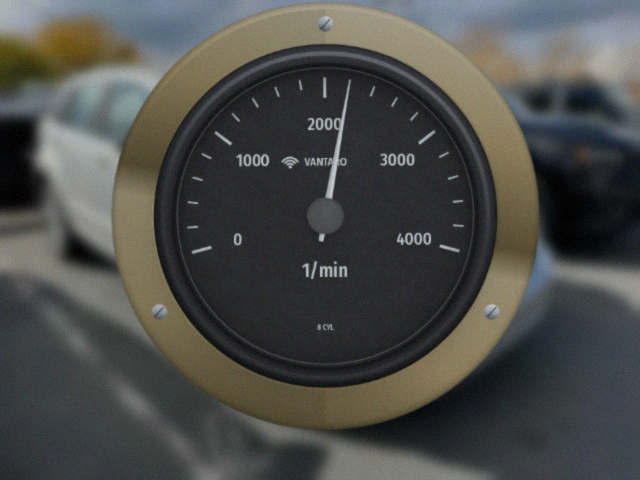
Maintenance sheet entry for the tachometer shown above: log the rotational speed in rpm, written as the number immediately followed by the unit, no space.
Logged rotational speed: 2200rpm
